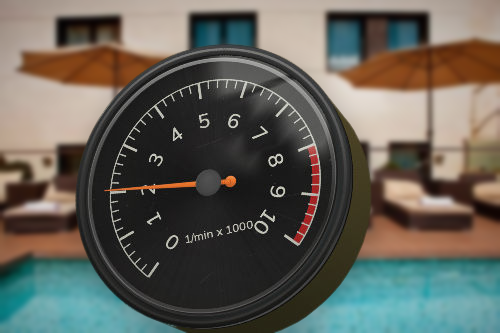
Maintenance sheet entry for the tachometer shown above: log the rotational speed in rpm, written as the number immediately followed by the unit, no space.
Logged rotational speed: 2000rpm
